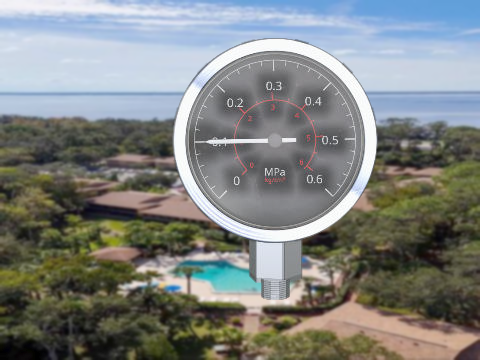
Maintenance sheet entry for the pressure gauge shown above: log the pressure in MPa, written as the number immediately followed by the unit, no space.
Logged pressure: 0.1MPa
